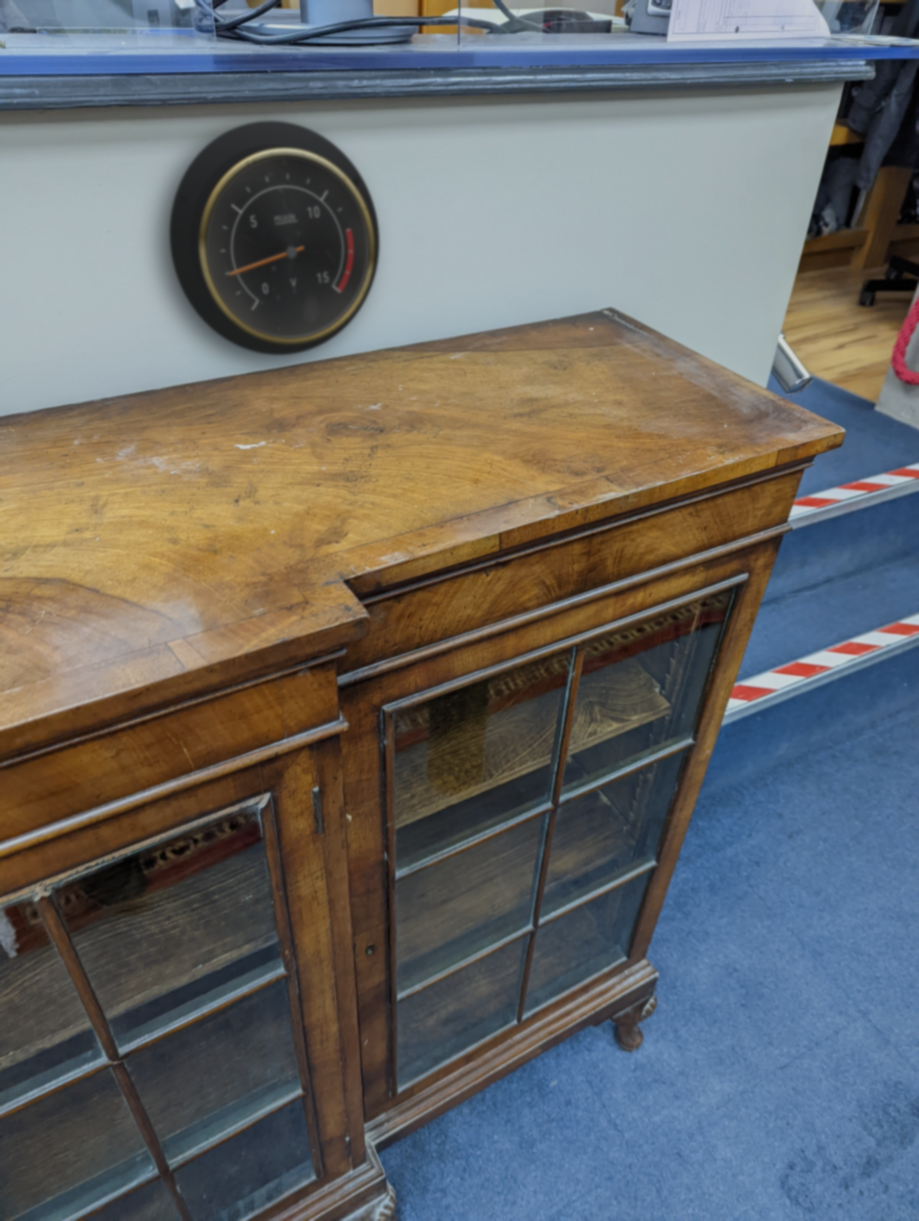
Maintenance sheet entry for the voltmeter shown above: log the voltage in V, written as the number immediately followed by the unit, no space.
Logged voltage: 2V
